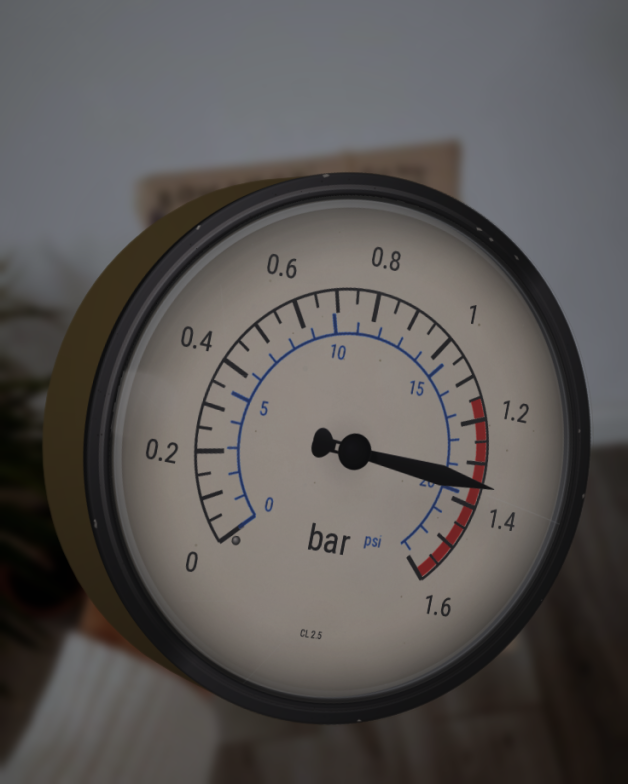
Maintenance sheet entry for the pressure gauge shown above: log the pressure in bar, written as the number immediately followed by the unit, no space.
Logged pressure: 1.35bar
